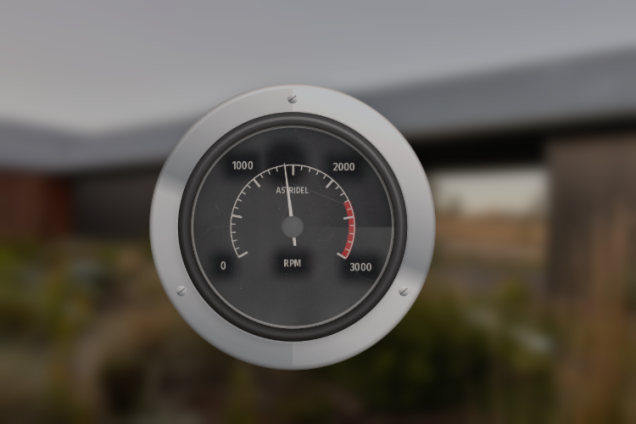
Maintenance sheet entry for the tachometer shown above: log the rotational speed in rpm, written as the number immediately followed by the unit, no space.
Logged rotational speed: 1400rpm
